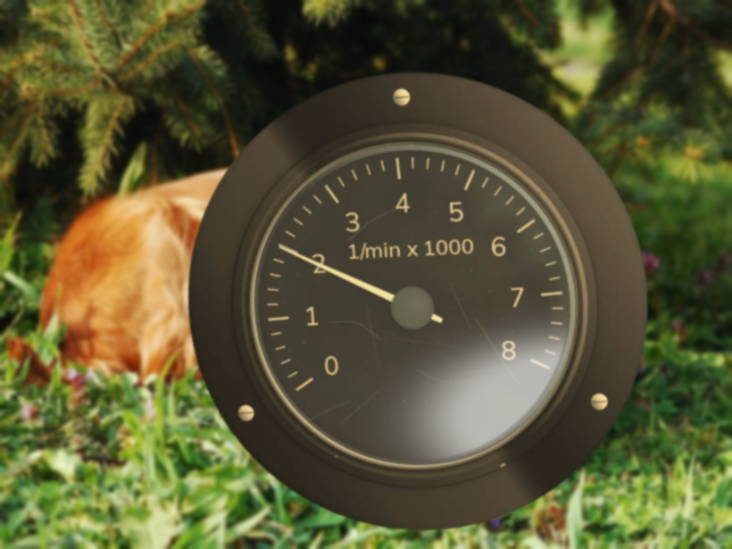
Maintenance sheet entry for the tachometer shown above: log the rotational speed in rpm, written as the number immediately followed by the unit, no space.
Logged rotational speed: 2000rpm
